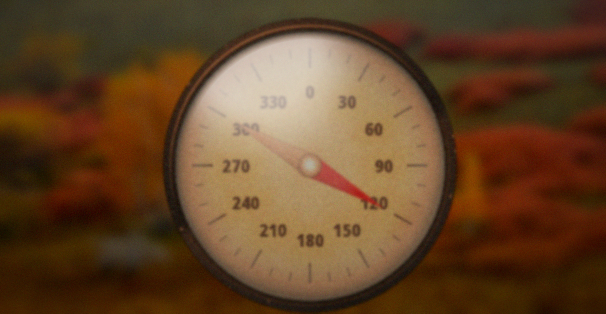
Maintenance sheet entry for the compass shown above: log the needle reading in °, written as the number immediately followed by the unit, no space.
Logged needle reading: 120°
